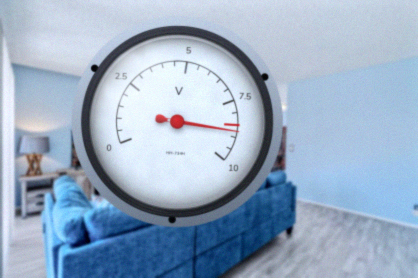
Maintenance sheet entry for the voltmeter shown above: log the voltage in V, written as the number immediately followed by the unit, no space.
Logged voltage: 8.75V
